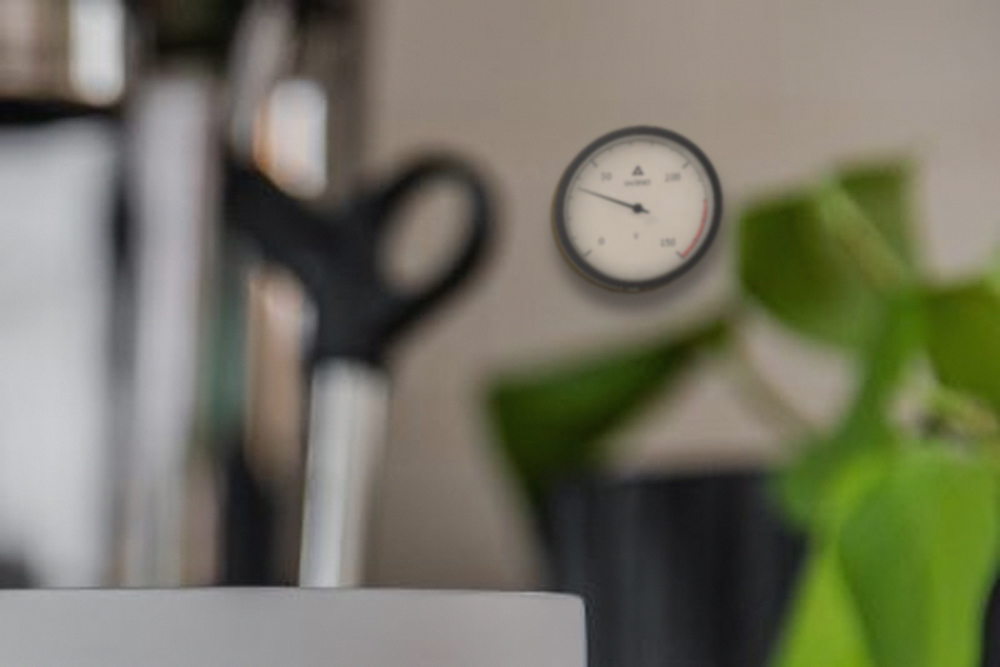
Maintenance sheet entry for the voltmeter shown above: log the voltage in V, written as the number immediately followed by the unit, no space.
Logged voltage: 35V
